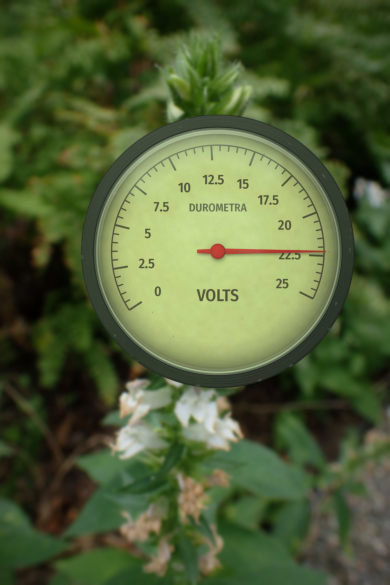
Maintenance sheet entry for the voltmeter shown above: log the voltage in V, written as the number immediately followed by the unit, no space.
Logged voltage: 22.25V
